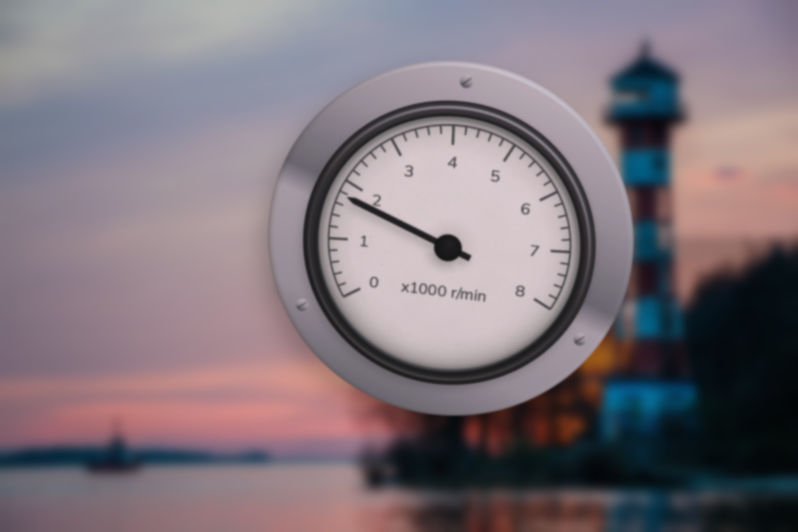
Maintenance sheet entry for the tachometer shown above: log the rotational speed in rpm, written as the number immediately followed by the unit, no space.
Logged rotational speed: 1800rpm
